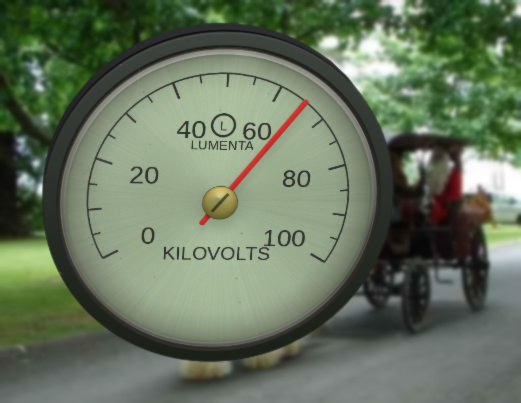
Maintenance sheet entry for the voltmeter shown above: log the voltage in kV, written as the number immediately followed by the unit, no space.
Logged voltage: 65kV
